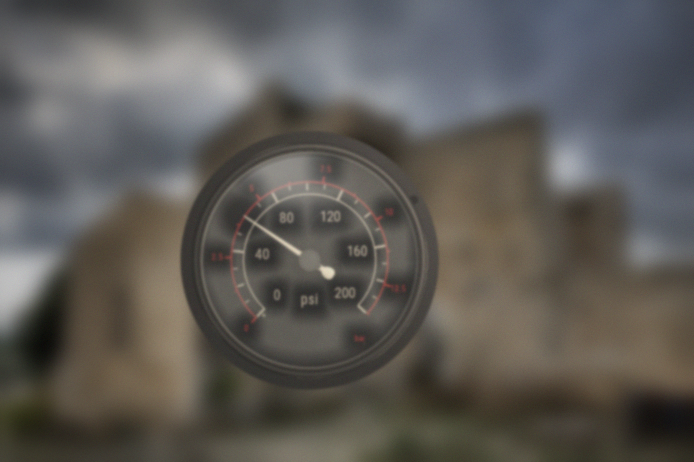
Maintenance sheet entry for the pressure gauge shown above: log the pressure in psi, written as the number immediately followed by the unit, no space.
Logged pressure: 60psi
